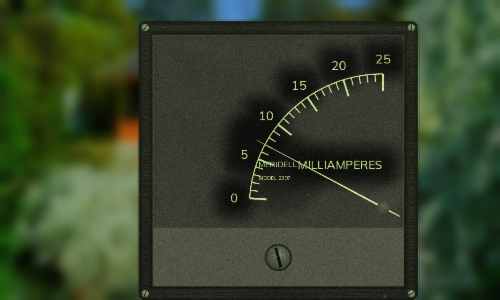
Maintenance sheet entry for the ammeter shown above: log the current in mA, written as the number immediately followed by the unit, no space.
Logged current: 7mA
